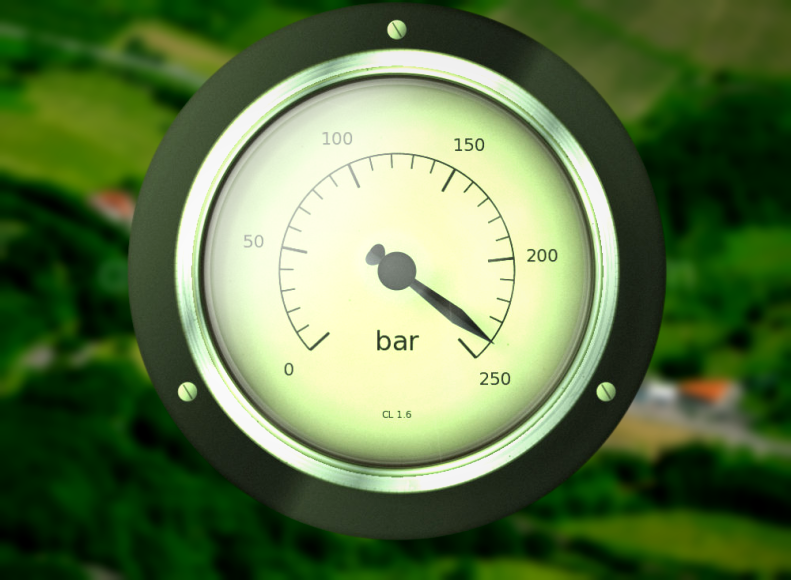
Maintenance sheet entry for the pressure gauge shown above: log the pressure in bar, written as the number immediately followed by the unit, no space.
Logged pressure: 240bar
